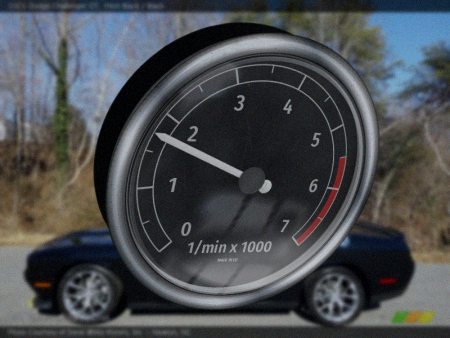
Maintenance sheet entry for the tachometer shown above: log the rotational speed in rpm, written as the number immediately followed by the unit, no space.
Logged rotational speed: 1750rpm
